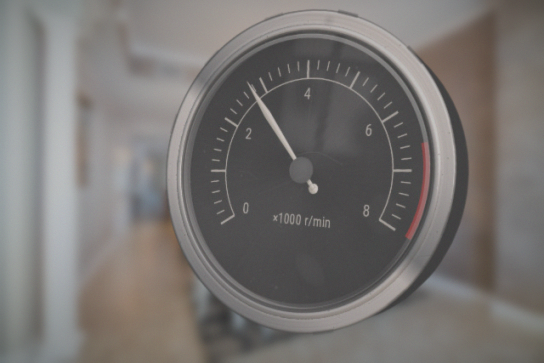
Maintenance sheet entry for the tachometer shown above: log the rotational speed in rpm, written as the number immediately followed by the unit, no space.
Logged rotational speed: 2800rpm
